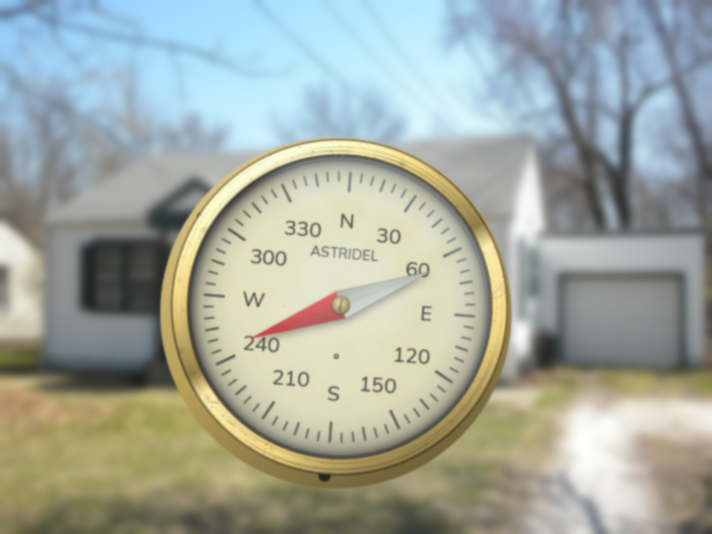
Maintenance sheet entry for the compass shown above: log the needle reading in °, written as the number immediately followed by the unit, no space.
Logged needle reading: 245°
